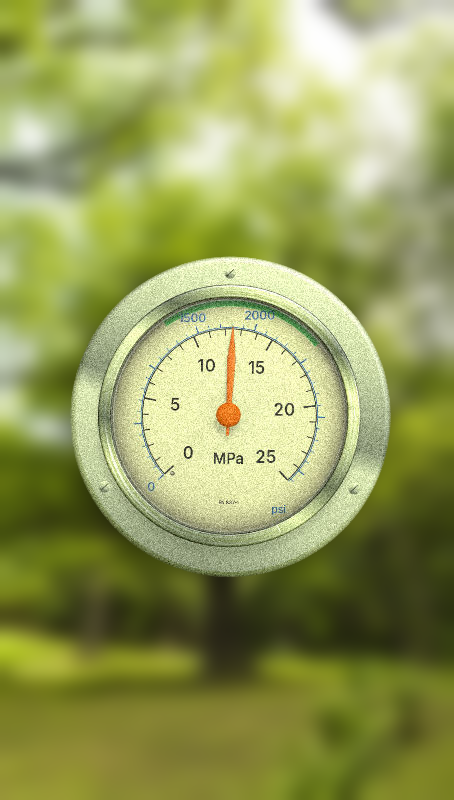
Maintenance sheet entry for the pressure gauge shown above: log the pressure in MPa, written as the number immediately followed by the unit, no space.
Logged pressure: 12.5MPa
